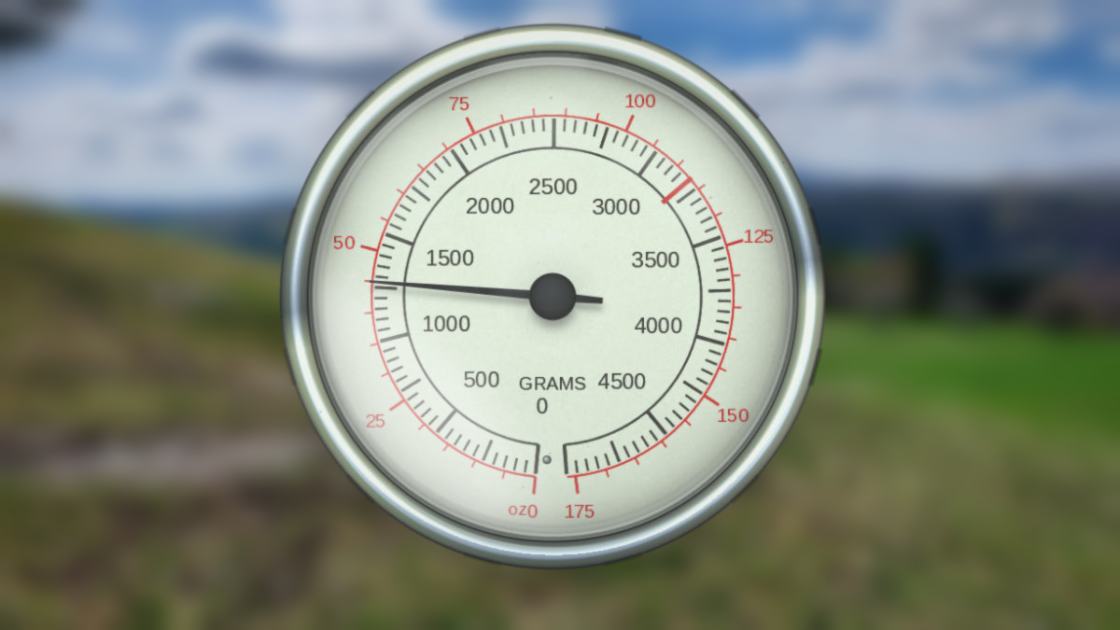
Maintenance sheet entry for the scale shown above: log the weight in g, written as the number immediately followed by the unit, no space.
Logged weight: 1275g
